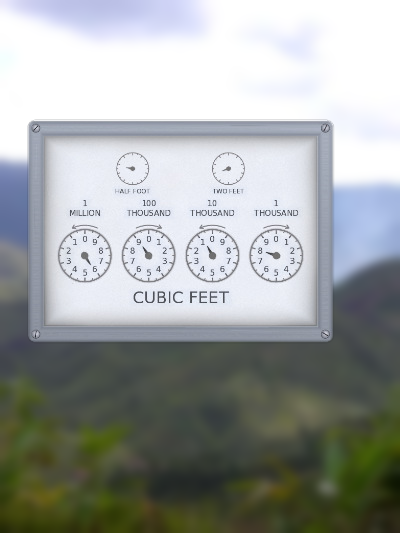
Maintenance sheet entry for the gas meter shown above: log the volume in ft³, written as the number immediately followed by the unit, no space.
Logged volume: 590800ft³
